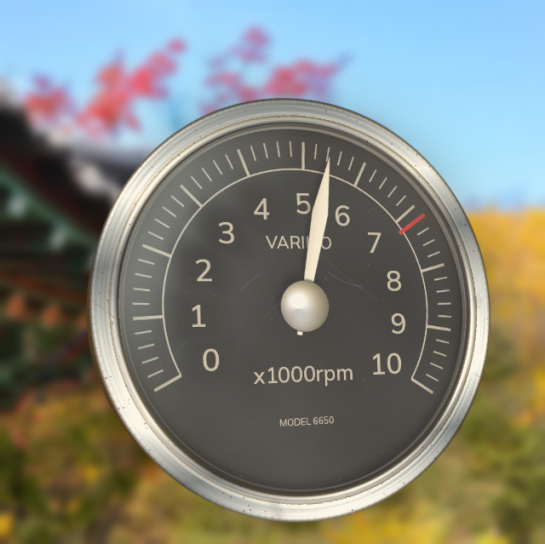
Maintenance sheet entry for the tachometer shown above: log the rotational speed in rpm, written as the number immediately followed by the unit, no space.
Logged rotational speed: 5400rpm
